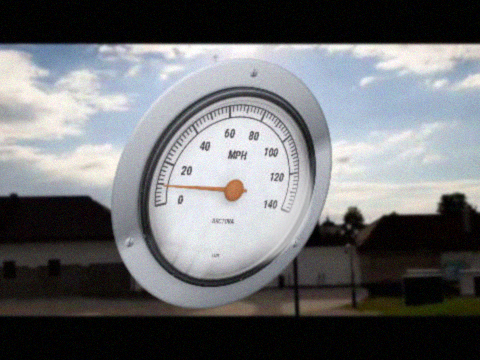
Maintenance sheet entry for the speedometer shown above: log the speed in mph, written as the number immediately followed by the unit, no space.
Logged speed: 10mph
